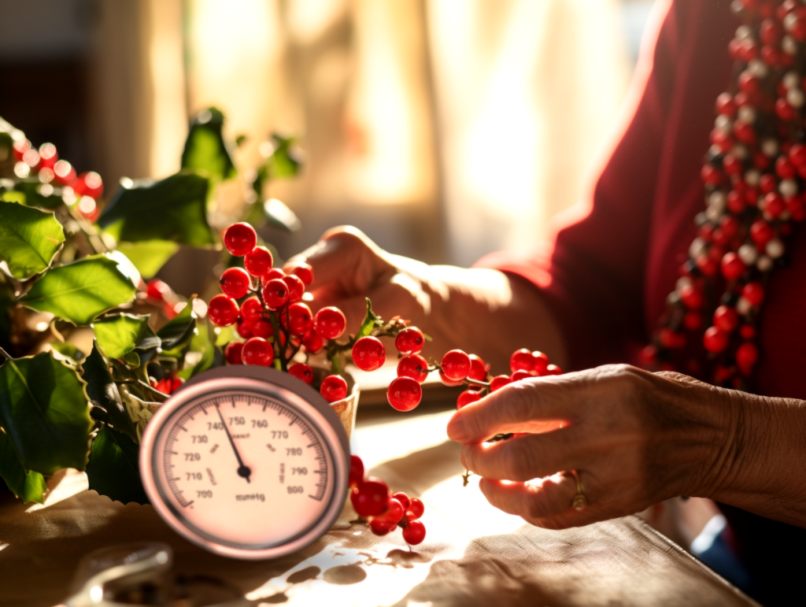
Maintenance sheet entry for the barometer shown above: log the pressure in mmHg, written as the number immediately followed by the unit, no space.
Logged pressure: 745mmHg
